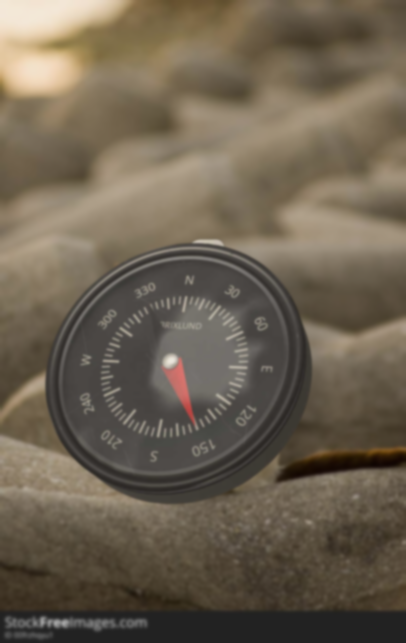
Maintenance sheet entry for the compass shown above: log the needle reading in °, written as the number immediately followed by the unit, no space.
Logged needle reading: 150°
